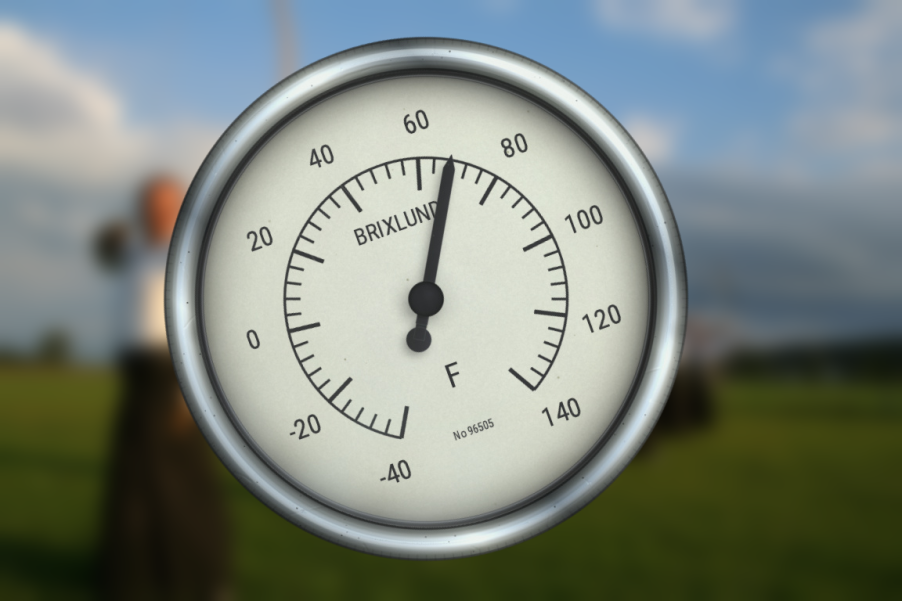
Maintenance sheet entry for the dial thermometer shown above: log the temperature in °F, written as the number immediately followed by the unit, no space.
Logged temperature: 68°F
